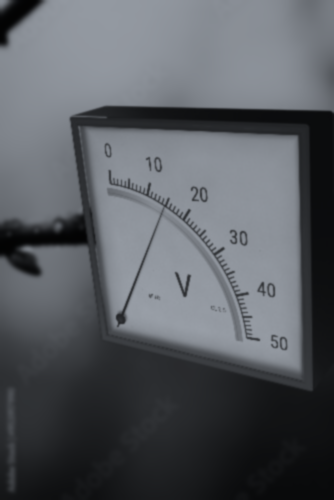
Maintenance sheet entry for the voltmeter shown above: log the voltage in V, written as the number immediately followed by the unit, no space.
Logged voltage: 15V
